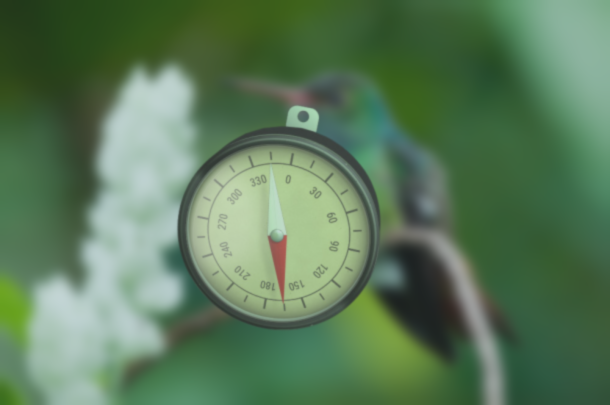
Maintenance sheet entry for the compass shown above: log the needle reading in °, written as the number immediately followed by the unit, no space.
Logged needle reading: 165°
